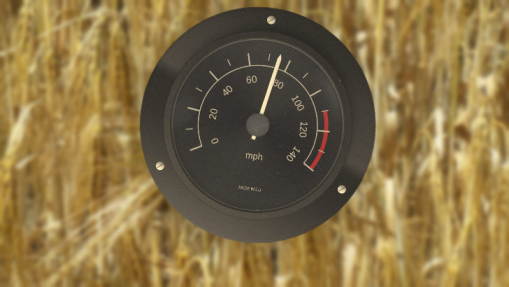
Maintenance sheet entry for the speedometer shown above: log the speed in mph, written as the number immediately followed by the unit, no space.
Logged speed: 75mph
